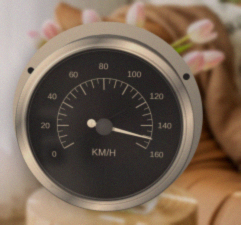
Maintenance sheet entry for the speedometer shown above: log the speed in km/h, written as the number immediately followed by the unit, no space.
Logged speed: 150km/h
